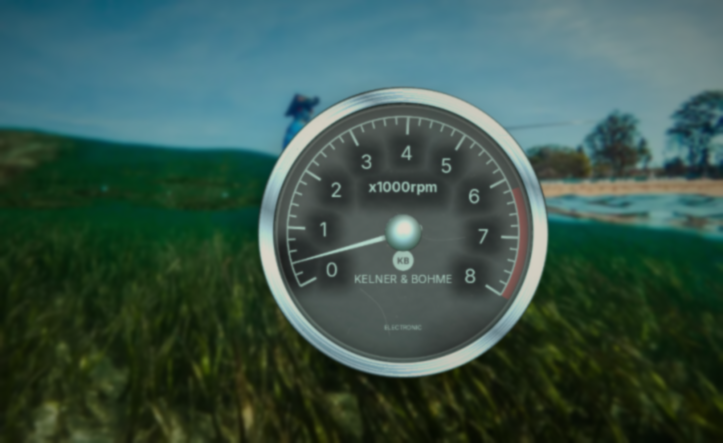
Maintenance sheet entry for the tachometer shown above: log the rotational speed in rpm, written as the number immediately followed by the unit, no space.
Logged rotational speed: 400rpm
